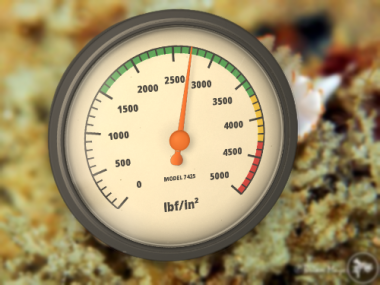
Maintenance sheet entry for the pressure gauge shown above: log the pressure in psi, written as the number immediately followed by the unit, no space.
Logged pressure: 2700psi
